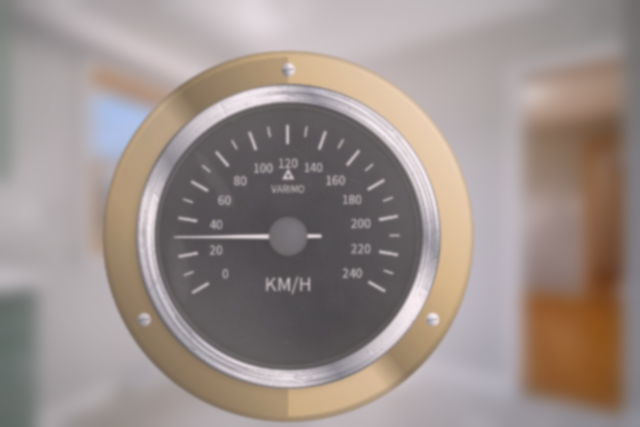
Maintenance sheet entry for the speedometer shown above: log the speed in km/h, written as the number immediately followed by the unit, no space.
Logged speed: 30km/h
